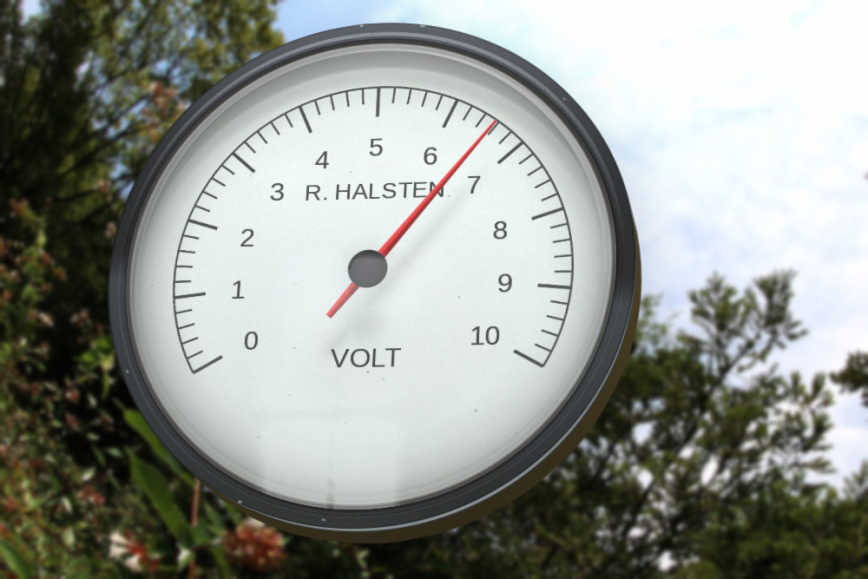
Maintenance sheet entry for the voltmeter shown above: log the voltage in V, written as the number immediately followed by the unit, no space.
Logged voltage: 6.6V
